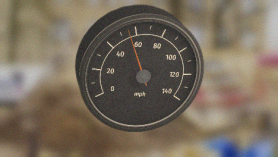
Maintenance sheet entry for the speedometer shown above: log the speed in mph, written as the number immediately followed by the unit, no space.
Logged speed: 55mph
